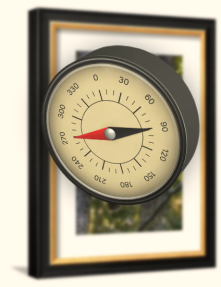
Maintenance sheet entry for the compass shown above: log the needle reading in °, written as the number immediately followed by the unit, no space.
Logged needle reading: 270°
